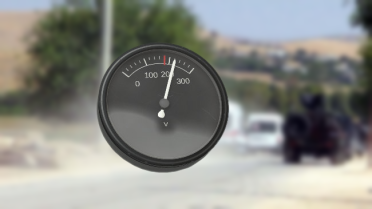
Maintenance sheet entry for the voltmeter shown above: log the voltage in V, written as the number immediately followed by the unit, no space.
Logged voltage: 220V
